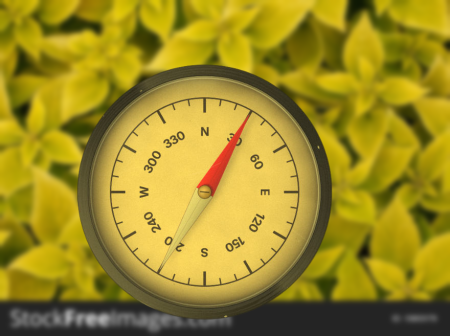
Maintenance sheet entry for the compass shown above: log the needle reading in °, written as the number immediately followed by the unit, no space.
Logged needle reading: 30°
